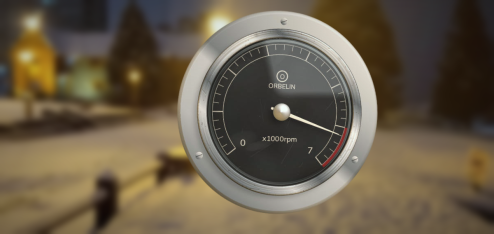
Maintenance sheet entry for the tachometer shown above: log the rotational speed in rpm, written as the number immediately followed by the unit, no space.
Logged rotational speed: 6200rpm
